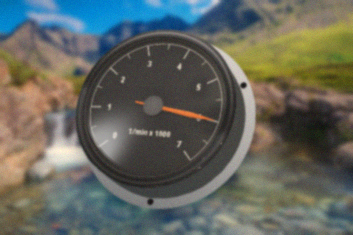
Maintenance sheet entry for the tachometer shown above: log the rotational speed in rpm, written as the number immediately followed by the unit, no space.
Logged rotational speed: 6000rpm
